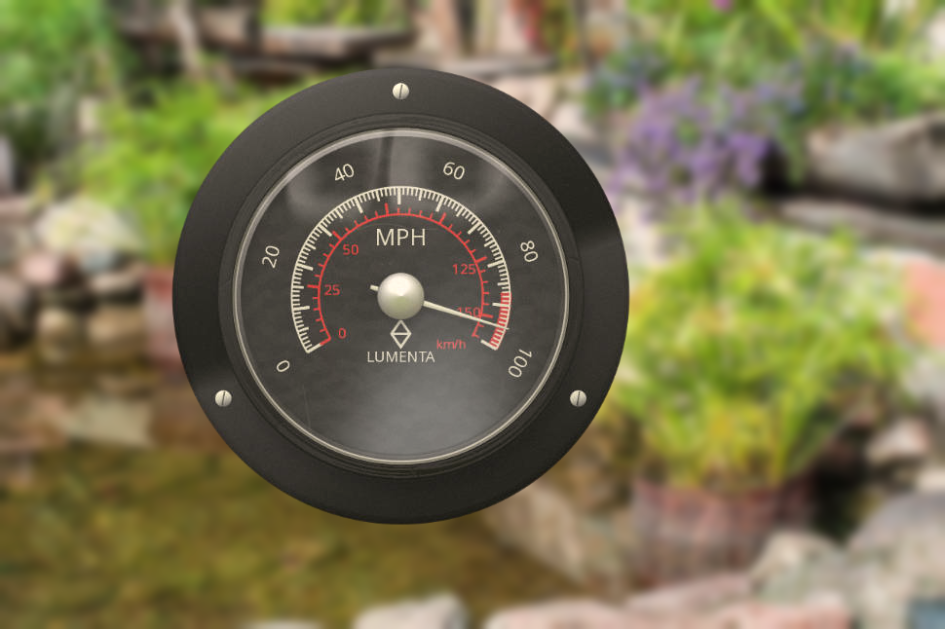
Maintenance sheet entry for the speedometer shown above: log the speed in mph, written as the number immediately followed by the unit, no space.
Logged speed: 95mph
